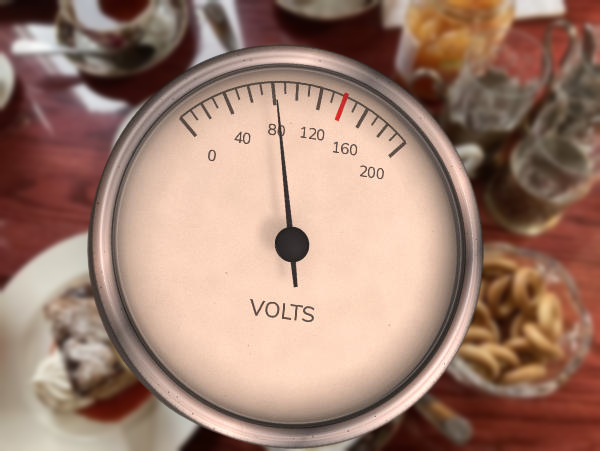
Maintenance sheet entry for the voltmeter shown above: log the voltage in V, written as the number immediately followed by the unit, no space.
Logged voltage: 80V
